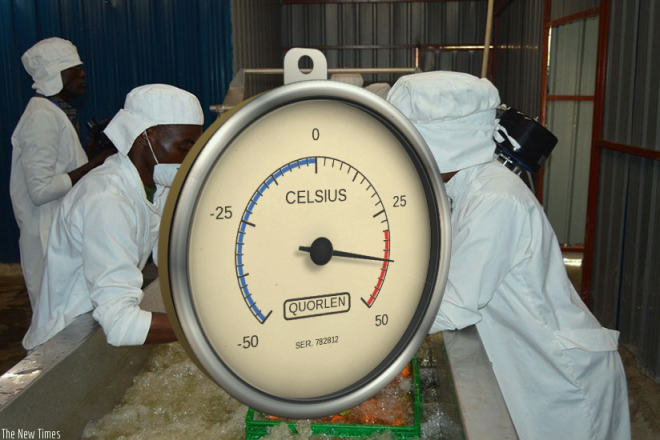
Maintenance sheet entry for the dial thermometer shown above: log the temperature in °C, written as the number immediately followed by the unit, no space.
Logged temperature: 37.5°C
